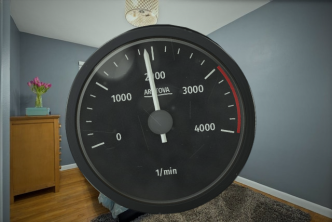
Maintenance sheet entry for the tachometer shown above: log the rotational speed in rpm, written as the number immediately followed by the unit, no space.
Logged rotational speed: 1900rpm
